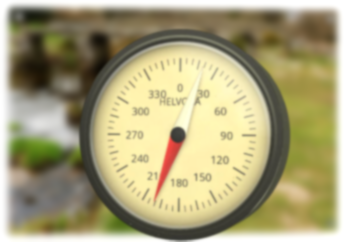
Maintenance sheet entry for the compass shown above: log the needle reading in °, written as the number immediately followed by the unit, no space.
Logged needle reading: 200°
